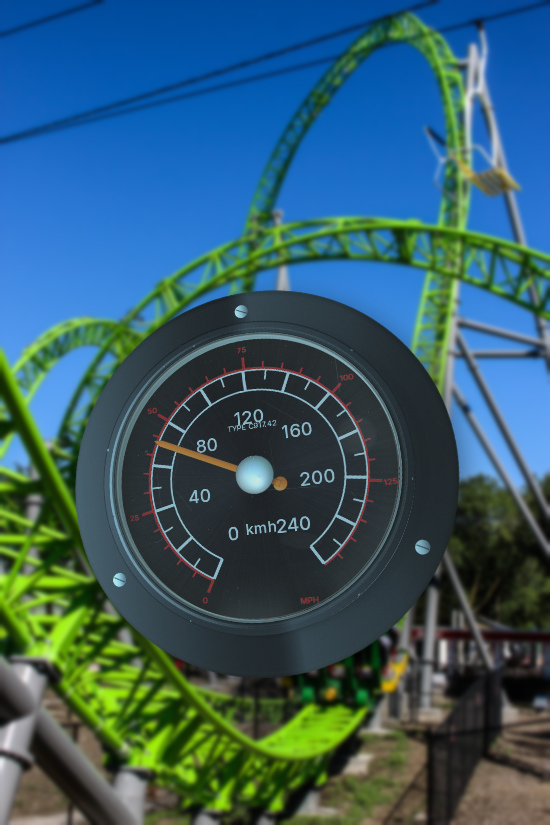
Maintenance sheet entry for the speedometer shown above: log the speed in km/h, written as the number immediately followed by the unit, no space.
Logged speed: 70km/h
